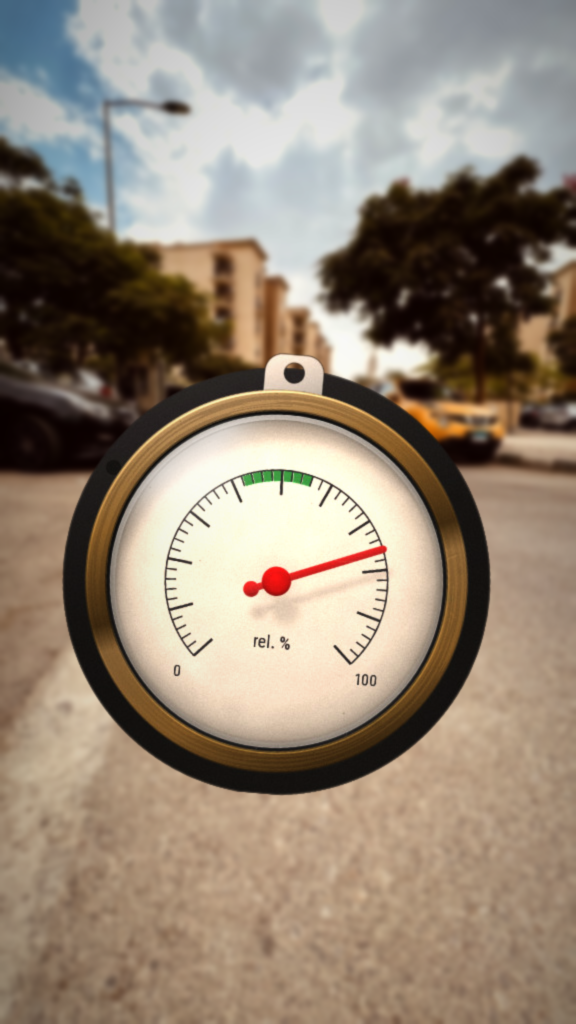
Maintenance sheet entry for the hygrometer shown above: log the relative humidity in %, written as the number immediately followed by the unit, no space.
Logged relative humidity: 76%
